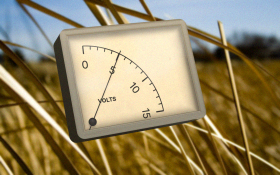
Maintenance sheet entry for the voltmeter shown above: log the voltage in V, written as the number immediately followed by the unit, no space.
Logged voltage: 5V
